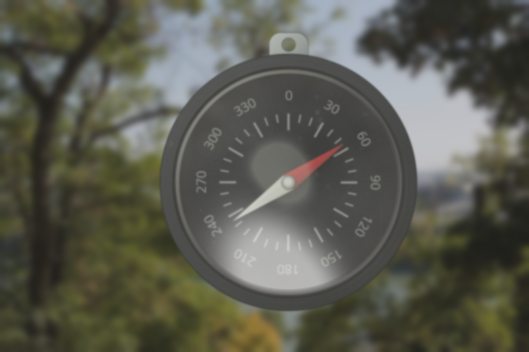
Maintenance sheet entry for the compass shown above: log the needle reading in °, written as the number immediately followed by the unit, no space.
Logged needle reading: 55°
